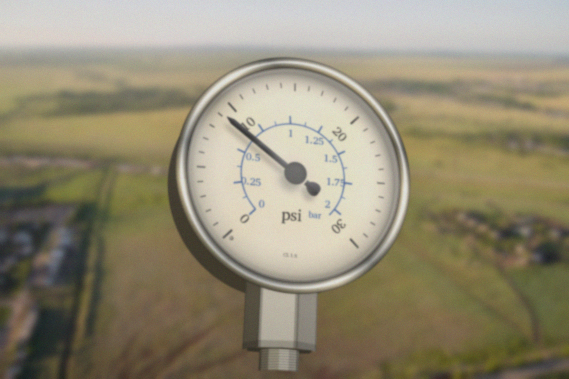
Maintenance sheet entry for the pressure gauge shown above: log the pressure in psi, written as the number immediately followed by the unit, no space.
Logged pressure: 9psi
